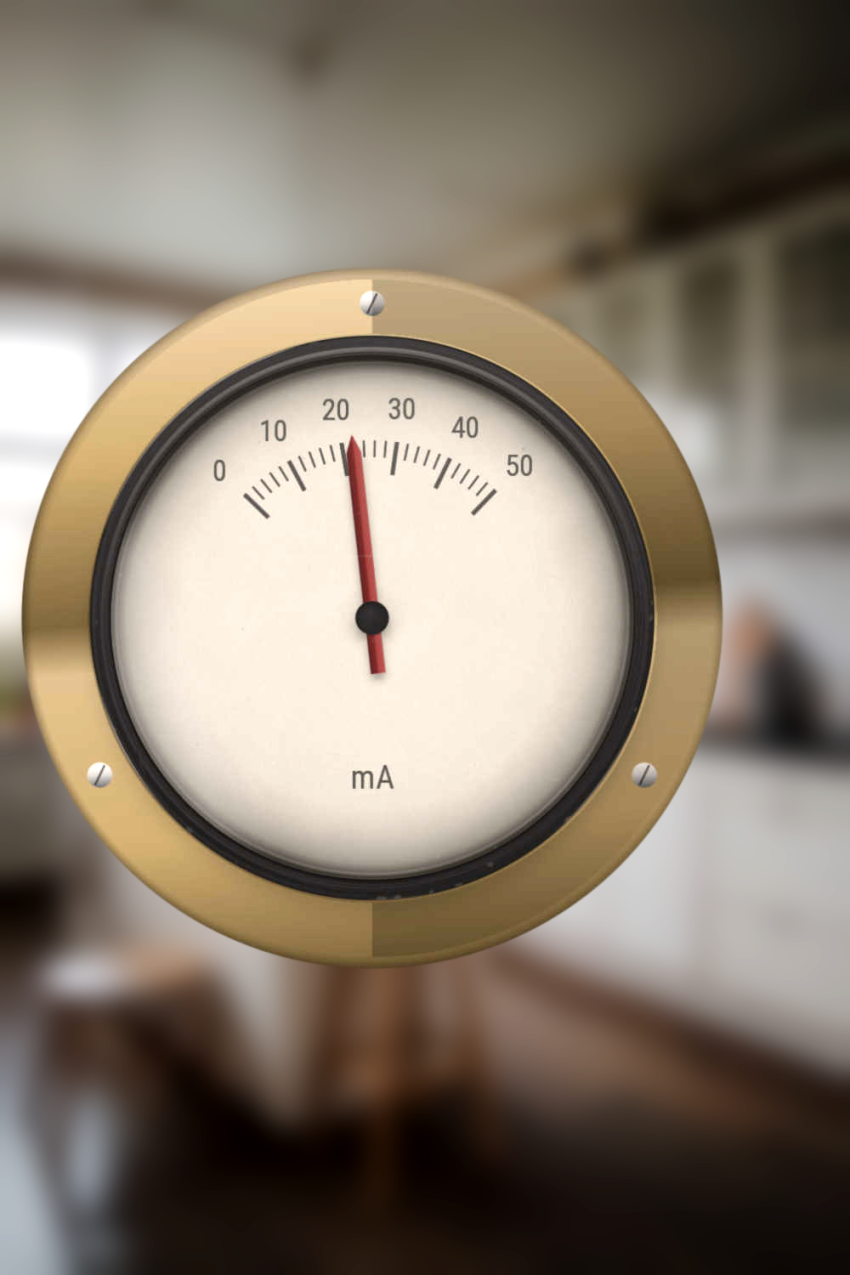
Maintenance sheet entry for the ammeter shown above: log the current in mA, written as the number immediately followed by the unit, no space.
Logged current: 22mA
